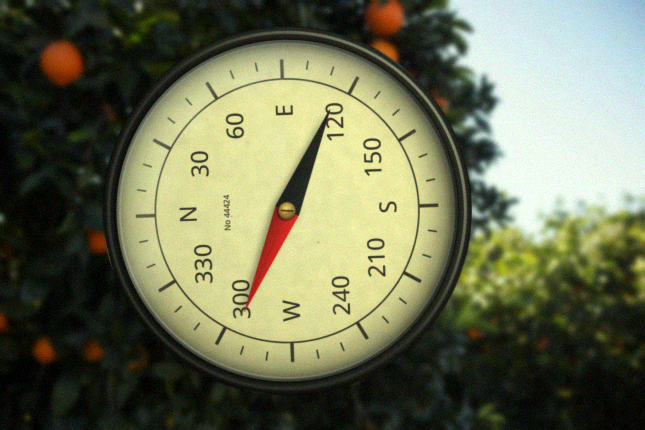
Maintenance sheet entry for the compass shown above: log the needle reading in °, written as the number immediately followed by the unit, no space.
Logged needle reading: 295°
